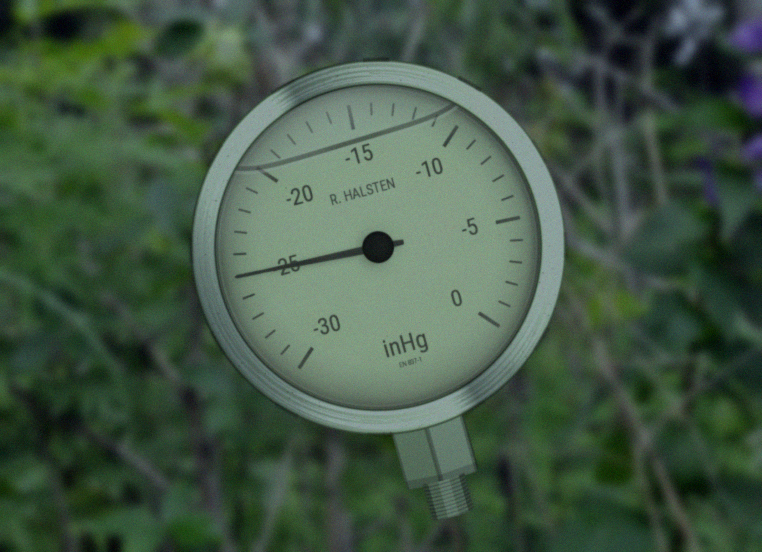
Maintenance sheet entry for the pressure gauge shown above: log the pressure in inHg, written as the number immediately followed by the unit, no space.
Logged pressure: -25inHg
